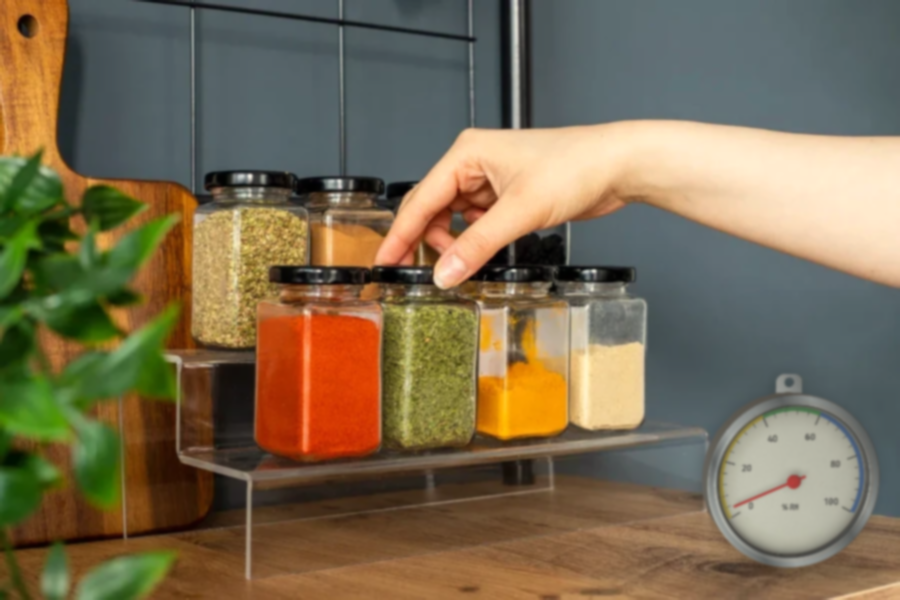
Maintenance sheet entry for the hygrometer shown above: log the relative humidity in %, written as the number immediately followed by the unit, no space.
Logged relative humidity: 4%
